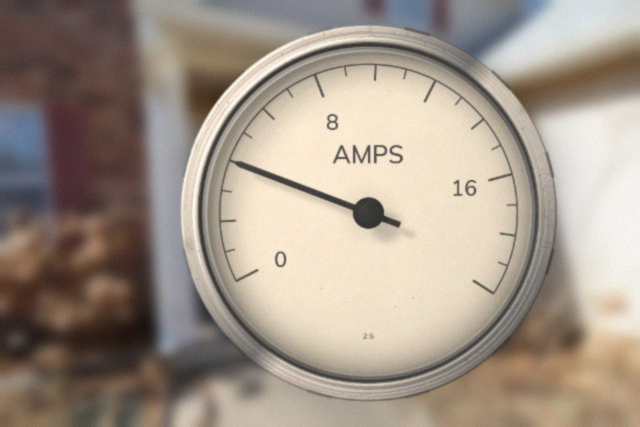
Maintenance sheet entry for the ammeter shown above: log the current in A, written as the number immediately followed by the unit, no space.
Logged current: 4A
